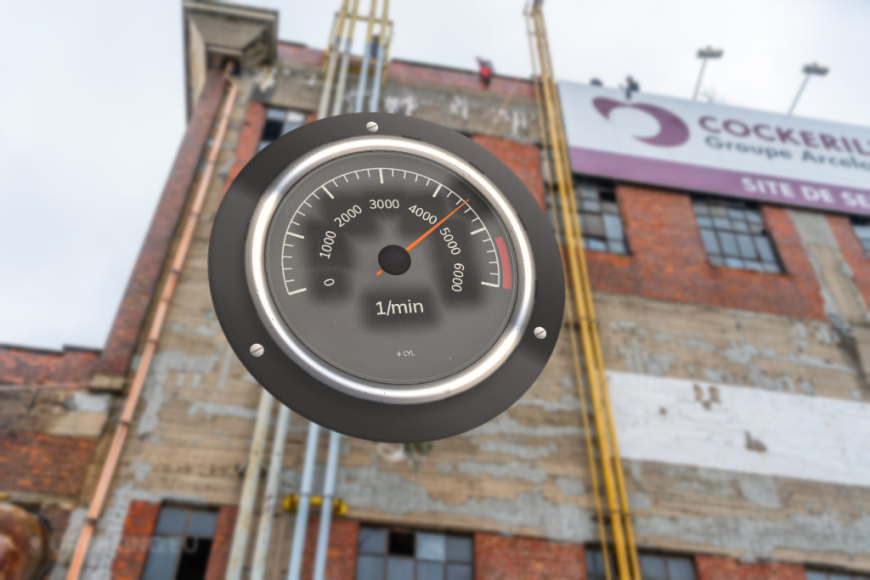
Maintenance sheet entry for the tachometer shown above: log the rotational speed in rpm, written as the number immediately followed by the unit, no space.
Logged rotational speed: 4500rpm
